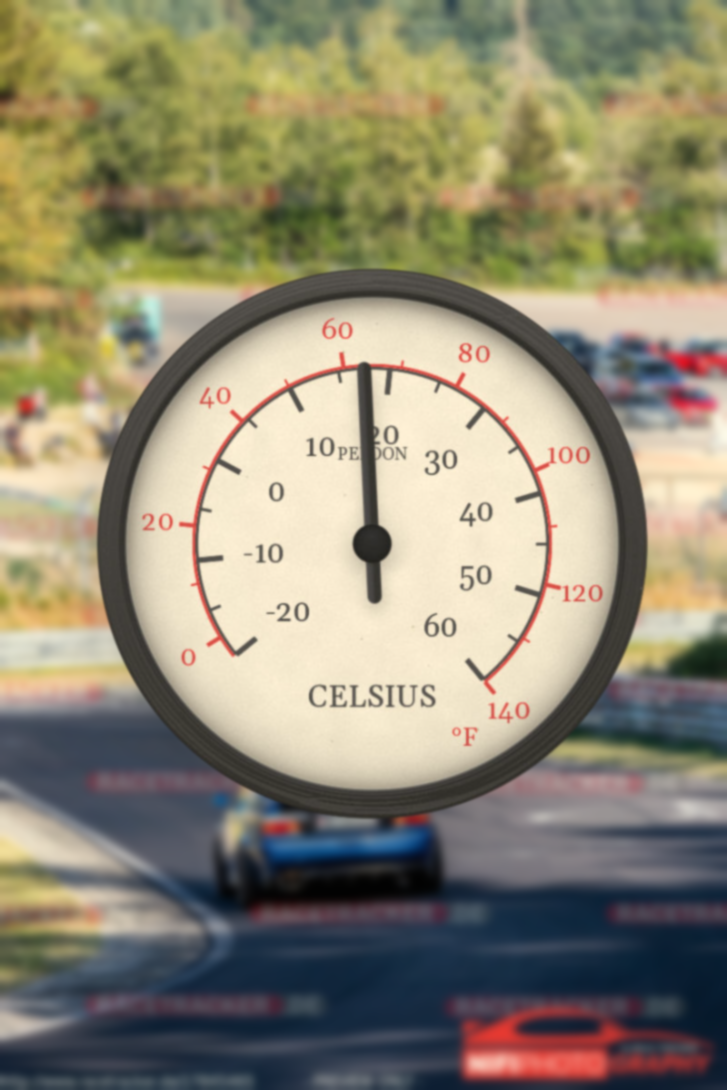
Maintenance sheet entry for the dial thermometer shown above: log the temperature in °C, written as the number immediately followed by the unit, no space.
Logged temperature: 17.5°C
